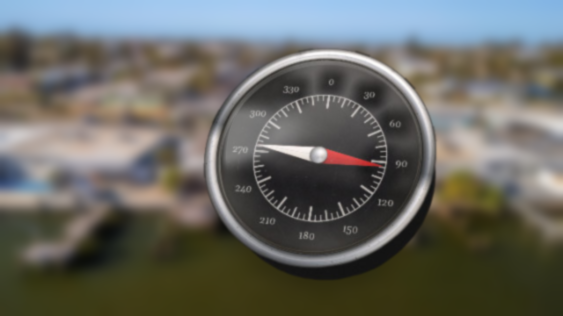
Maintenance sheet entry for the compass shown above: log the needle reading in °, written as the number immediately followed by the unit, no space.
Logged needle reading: 95°
